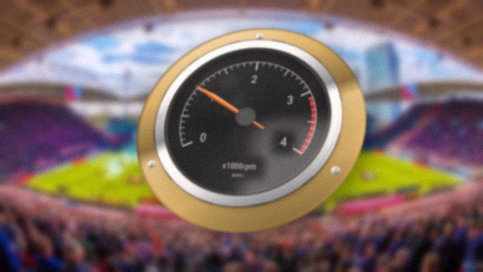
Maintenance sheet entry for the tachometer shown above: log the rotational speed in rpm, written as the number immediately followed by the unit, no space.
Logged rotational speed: 1000rpm
